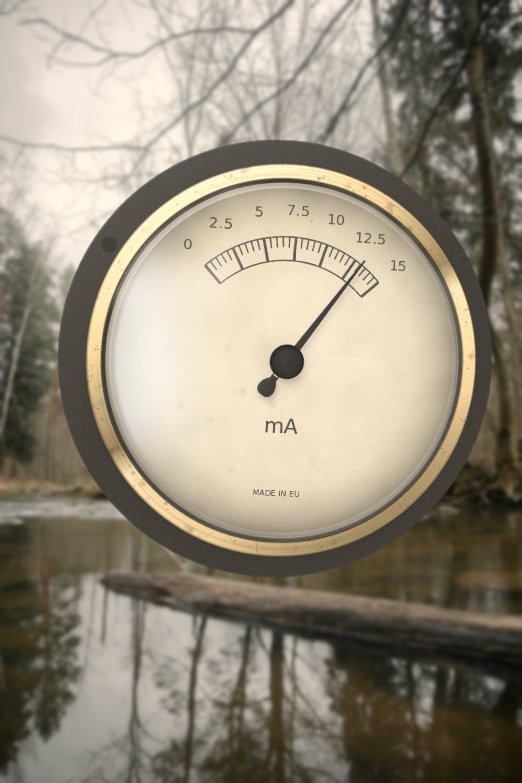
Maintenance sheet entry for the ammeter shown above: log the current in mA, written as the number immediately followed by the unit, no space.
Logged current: 13mA
